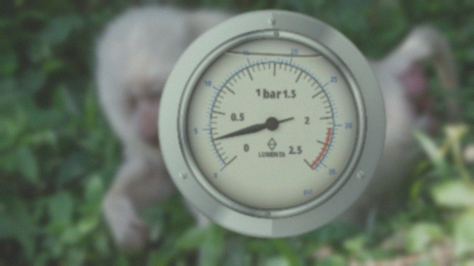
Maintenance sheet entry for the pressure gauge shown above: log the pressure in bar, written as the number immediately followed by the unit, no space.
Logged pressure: 0.25bar
